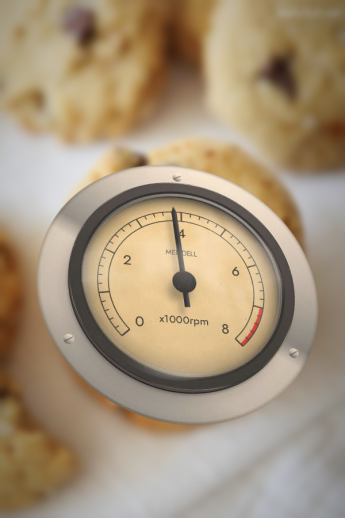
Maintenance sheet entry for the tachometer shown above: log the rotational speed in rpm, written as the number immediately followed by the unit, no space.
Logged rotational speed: 3800rpm
